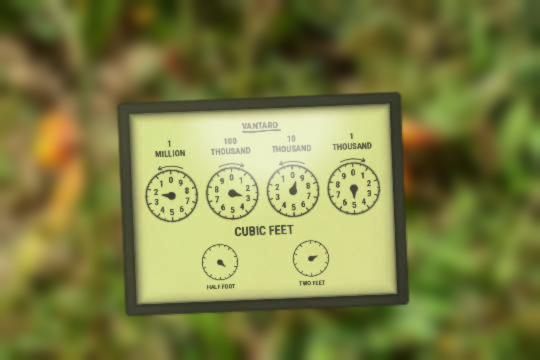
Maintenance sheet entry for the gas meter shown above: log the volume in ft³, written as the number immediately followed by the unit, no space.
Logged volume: 229500ft³
